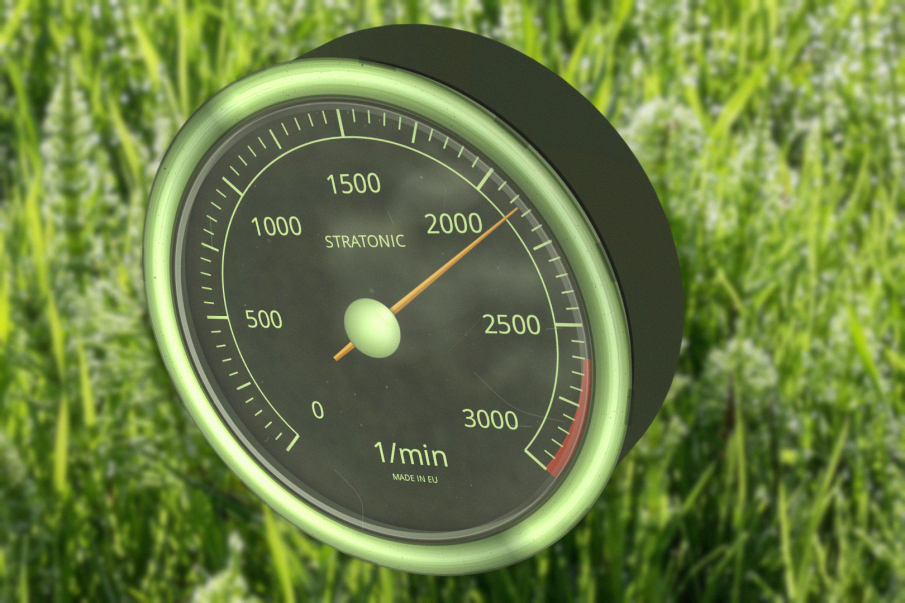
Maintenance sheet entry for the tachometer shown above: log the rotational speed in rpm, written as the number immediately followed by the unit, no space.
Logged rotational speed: 2125rpm
